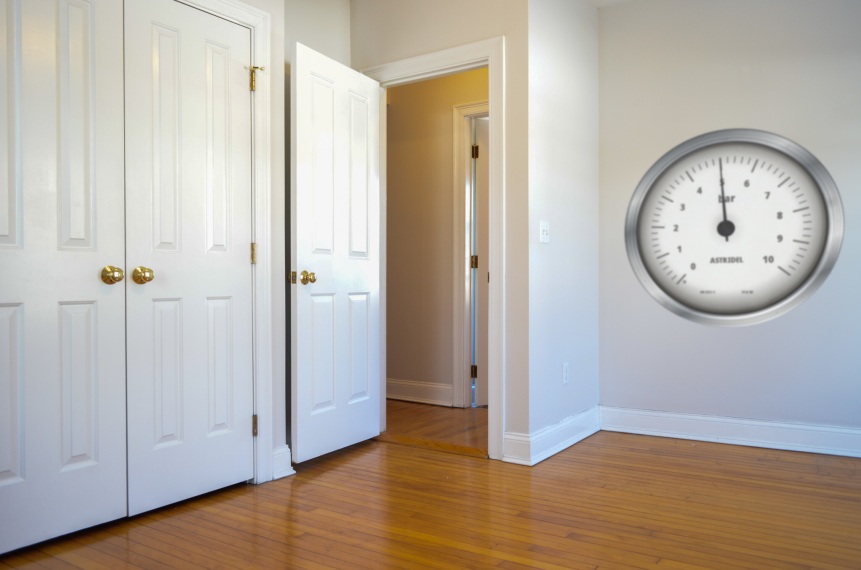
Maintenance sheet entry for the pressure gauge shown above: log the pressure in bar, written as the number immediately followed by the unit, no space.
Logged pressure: 5bar
